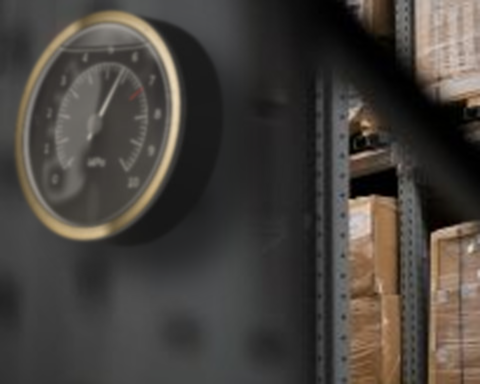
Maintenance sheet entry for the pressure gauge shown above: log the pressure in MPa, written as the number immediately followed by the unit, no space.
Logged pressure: 6MPa
